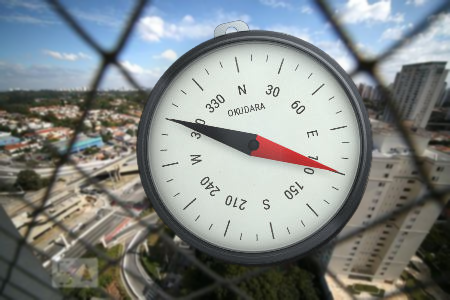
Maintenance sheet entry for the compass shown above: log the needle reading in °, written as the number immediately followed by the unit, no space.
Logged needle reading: 120°
